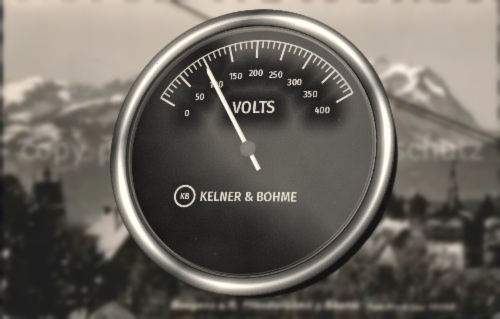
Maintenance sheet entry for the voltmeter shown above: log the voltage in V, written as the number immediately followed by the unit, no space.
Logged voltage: 100V
